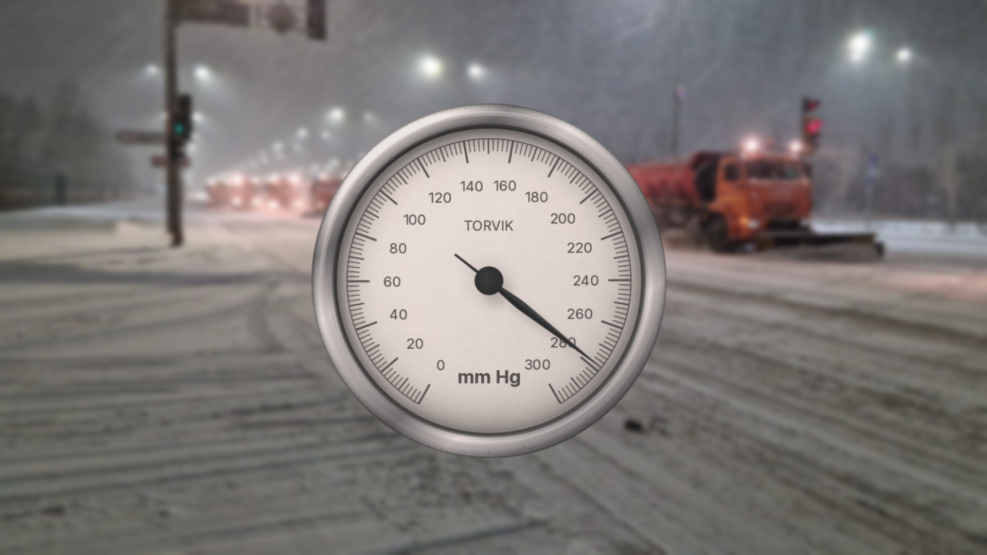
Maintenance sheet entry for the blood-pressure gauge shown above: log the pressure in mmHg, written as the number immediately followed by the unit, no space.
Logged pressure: 278mmHg
